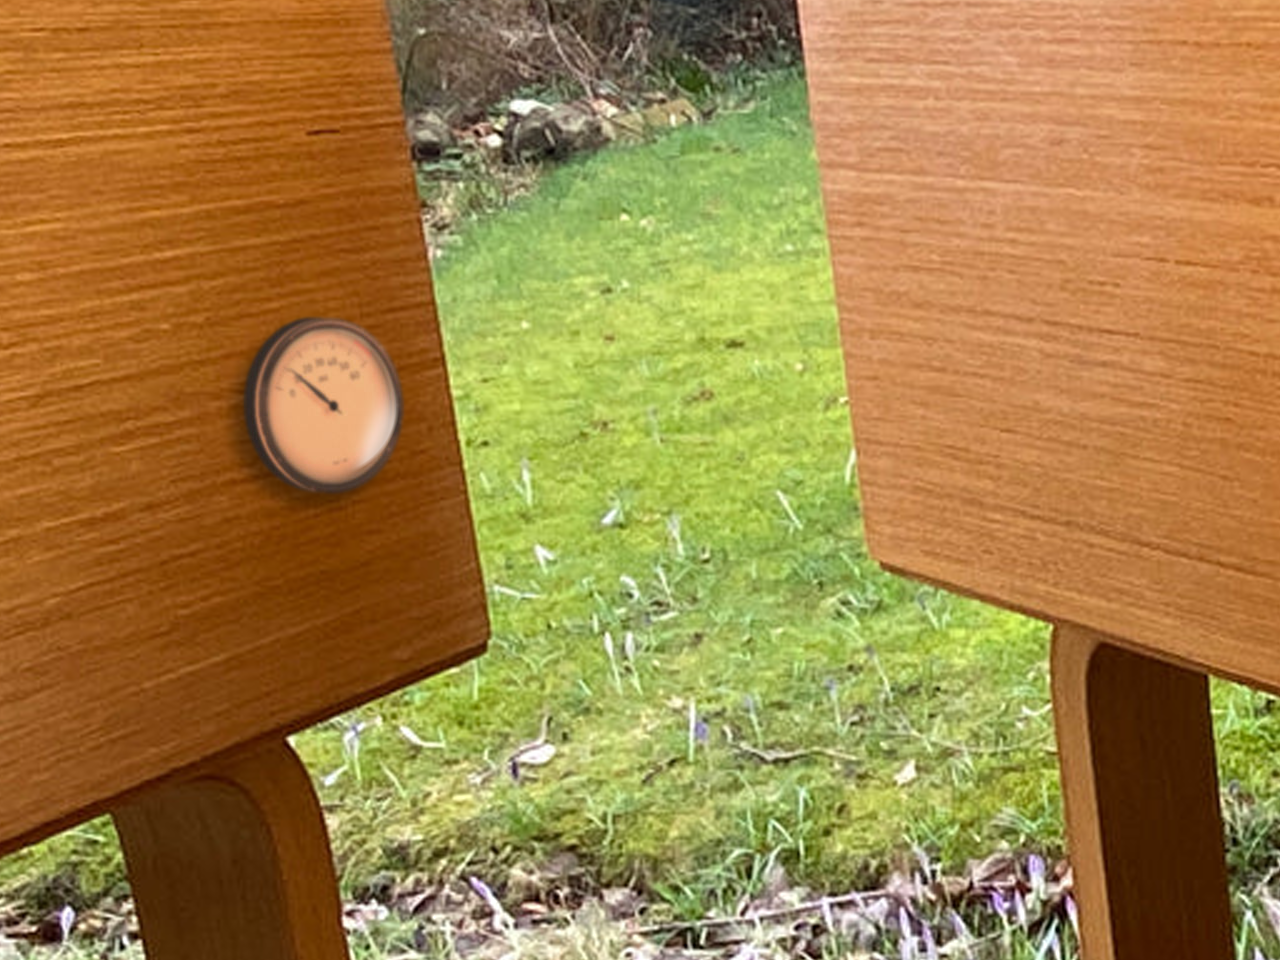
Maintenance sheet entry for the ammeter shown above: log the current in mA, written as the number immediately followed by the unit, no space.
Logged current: 10mA
